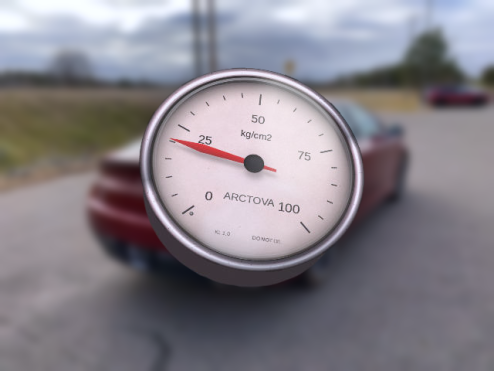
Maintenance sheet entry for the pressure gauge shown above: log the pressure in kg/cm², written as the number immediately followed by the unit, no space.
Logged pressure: 20kg/cm²
